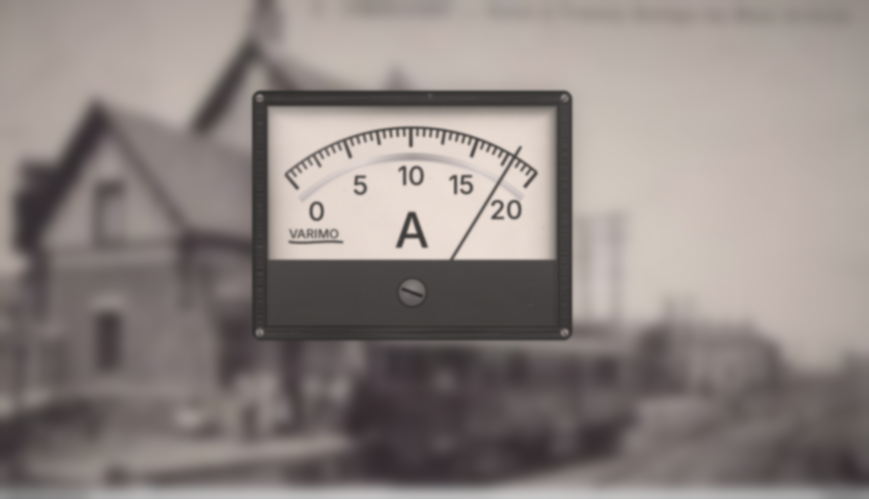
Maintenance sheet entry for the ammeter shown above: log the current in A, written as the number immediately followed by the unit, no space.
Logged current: 18A
